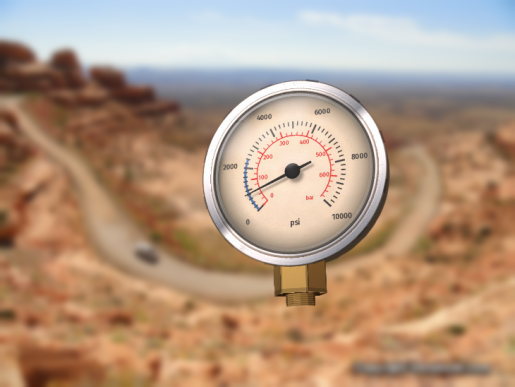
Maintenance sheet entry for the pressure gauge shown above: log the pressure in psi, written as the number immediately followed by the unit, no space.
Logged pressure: 800psi
